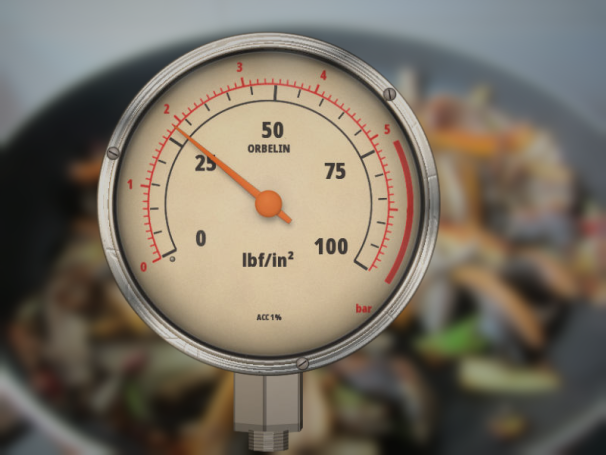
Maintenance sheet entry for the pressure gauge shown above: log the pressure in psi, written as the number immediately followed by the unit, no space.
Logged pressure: 27.5psi
